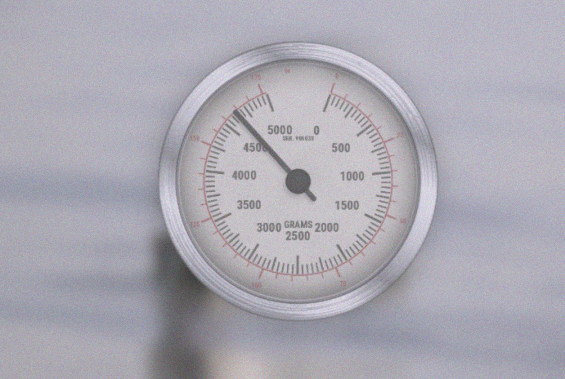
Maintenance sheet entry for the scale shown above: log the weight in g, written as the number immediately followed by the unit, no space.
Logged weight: 4650g
